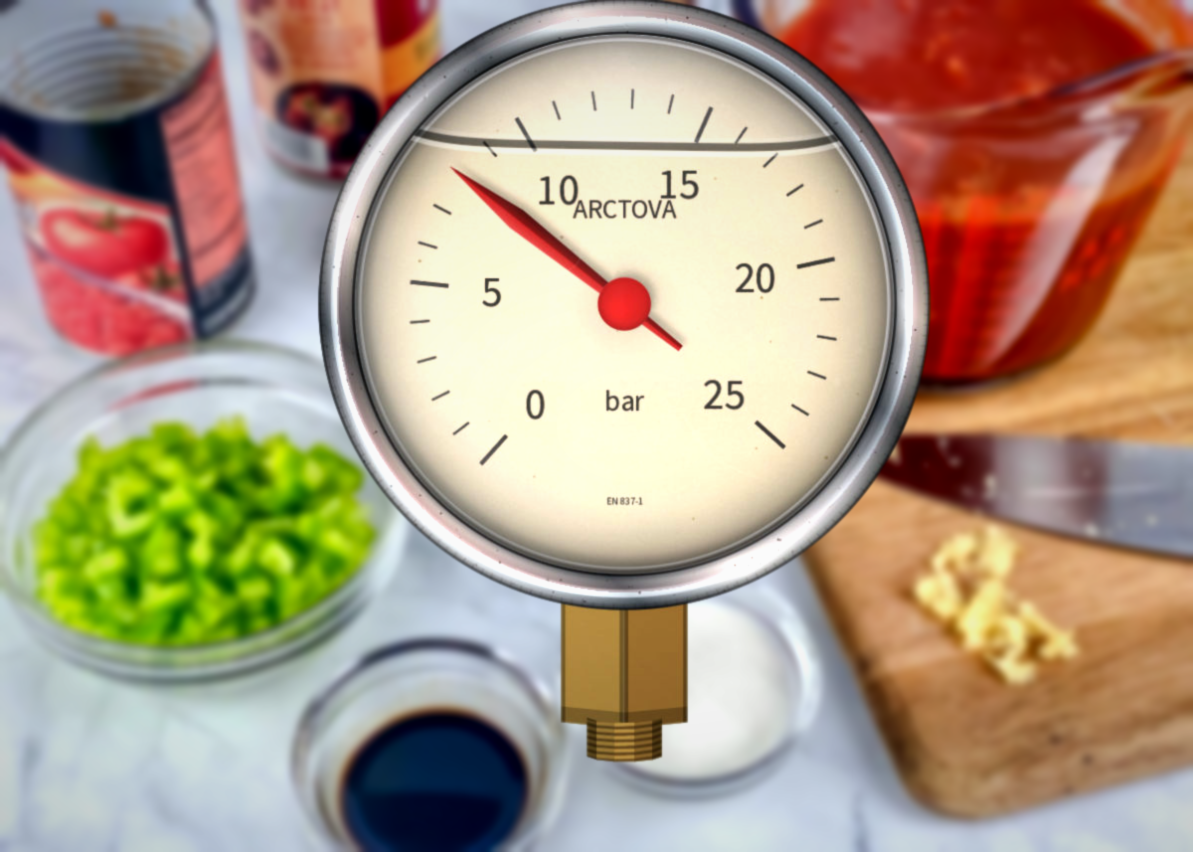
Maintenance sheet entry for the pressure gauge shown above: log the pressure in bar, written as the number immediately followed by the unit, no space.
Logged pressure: 8bar
